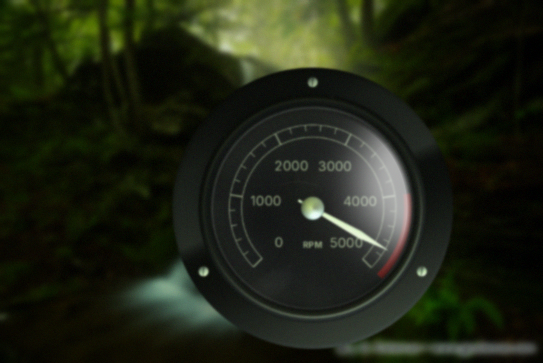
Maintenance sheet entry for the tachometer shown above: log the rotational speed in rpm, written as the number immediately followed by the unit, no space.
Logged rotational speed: 4700rpm
